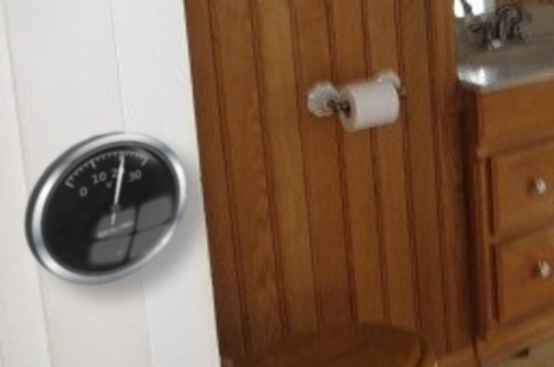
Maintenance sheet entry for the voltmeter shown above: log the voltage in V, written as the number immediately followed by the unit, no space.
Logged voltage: 20V
